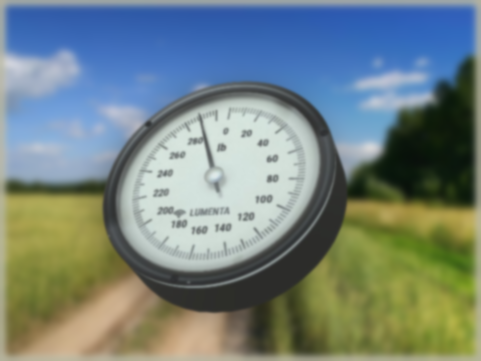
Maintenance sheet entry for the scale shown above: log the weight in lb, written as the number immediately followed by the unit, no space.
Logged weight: 290lb
